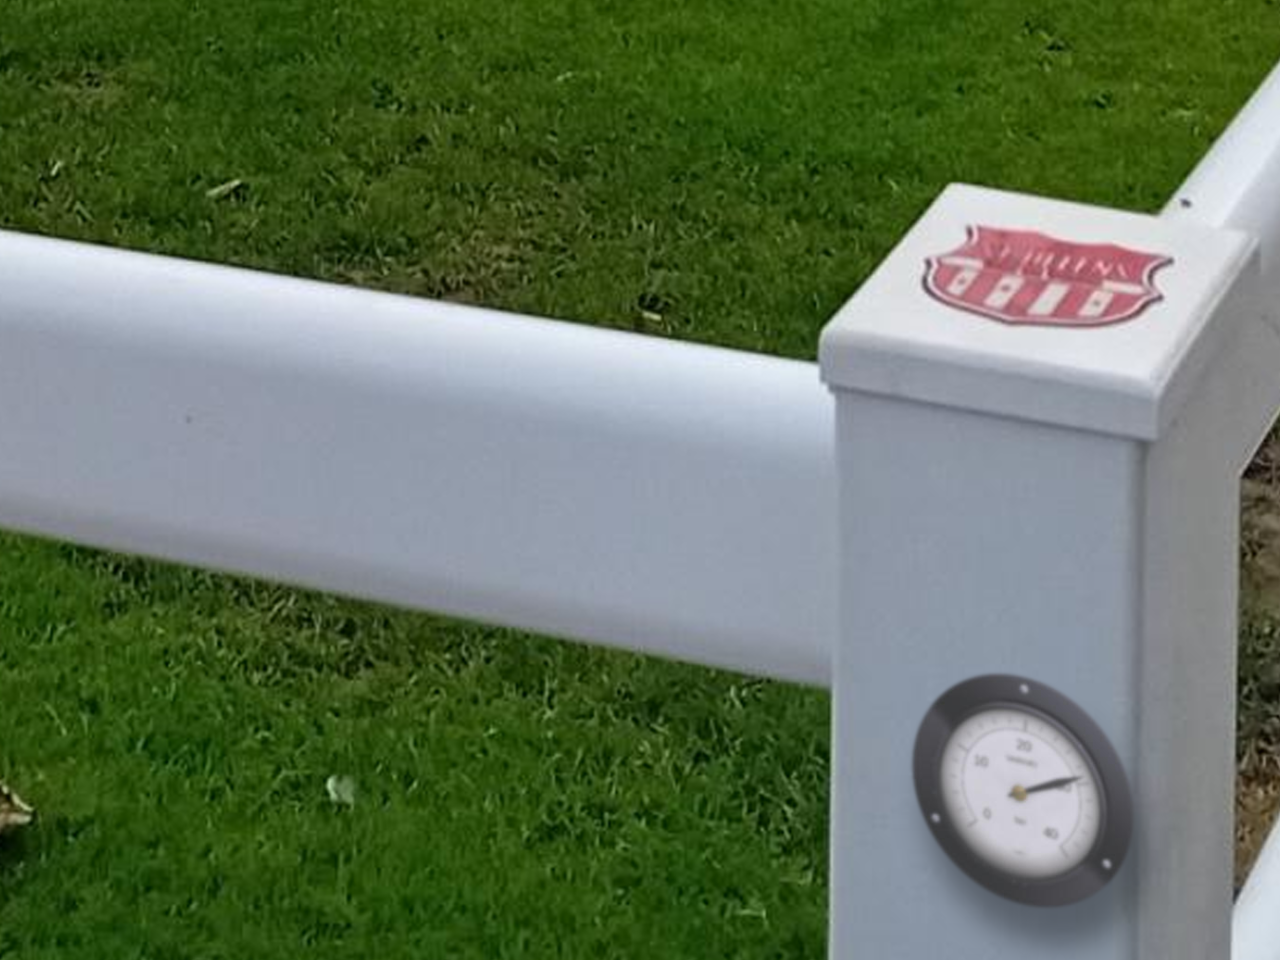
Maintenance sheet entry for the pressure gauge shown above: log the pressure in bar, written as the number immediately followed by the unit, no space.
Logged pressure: 29bar
